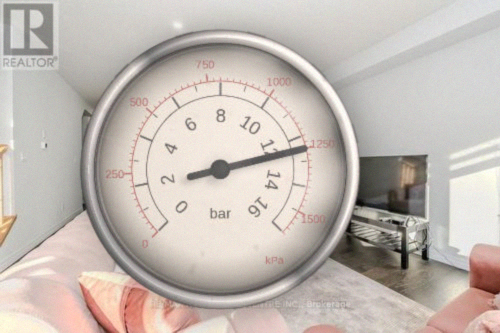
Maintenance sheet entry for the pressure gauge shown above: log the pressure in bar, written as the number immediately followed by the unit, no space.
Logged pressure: 12.5bar
